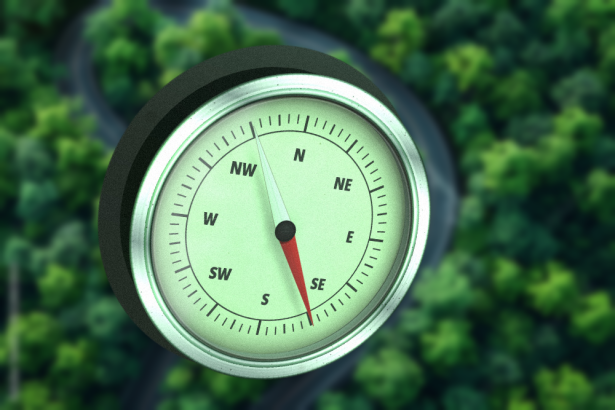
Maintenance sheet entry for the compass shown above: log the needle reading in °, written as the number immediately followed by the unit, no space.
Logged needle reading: 150°
